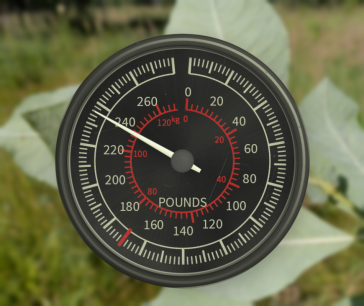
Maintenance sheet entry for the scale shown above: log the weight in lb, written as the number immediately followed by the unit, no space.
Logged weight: 236lb
